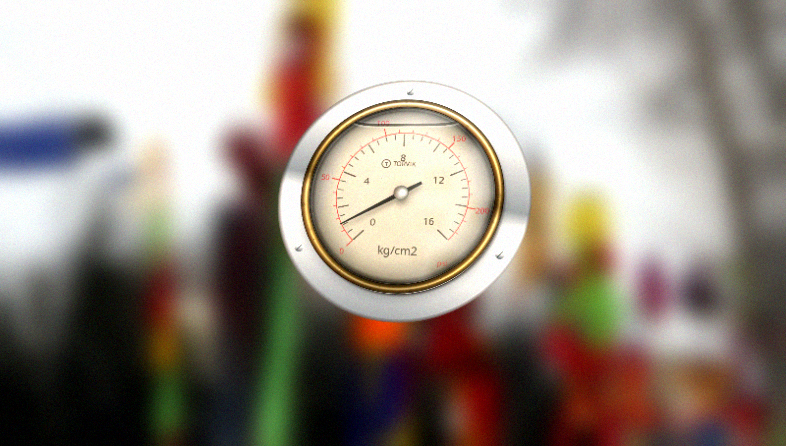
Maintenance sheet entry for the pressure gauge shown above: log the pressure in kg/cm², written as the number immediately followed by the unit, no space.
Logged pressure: 1kg/cm²
